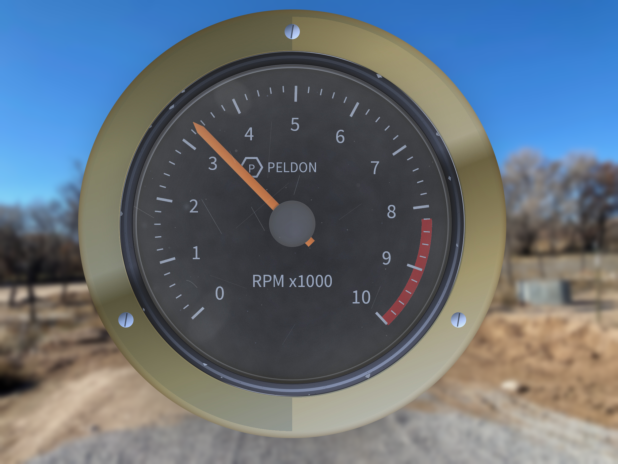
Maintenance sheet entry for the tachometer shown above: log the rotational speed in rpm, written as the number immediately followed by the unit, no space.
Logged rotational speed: 3300rpm
